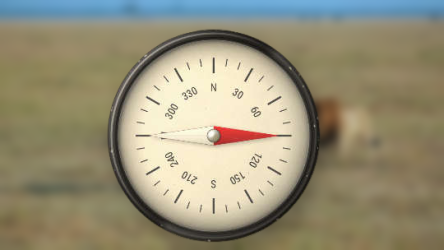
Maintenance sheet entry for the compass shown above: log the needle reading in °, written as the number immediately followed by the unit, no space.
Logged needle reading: 90°
